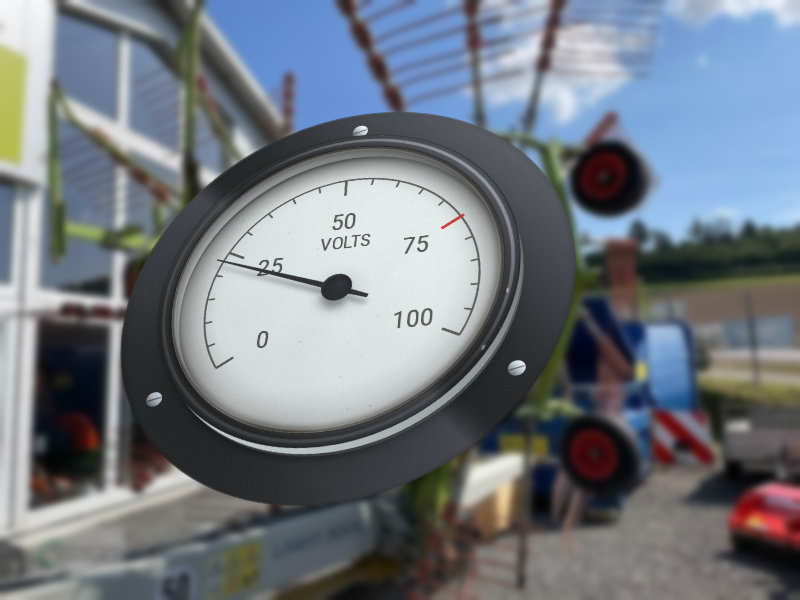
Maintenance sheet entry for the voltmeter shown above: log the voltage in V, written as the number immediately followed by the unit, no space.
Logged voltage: 22.5V
